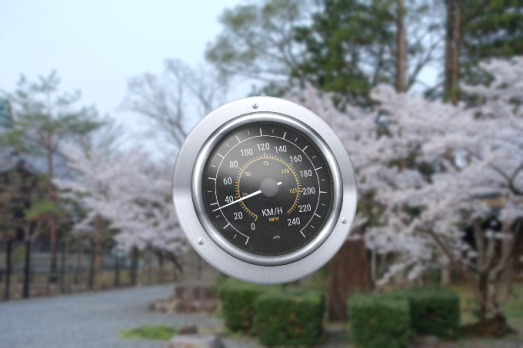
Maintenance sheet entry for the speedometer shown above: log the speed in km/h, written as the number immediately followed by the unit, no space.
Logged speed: 35km/h
